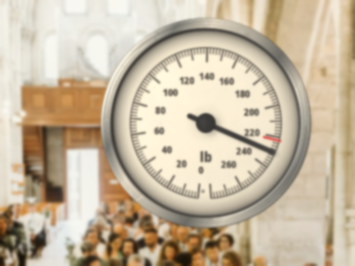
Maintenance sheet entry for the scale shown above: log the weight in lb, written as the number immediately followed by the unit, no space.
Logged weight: 230lb
